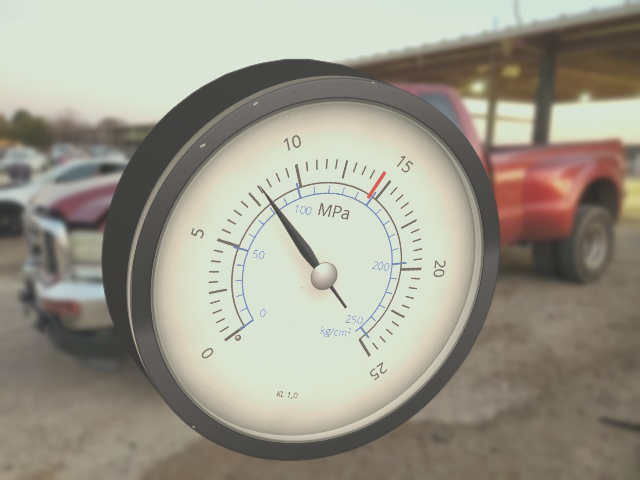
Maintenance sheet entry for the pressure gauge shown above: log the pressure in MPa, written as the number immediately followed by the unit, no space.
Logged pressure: 8MPa
